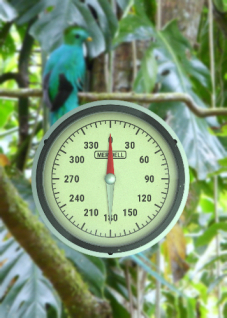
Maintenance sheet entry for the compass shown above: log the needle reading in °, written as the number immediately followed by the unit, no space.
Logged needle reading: 0°
